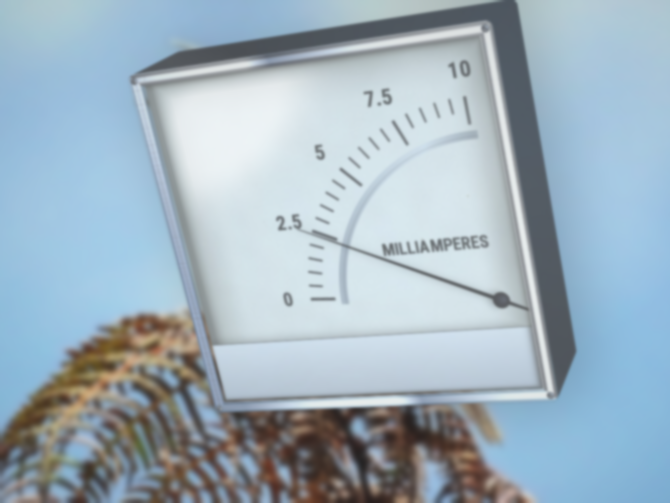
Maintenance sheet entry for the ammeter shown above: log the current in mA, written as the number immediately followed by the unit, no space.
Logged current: 2.5mA
